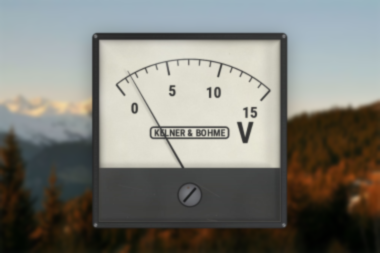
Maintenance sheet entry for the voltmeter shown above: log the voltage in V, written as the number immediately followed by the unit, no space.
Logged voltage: 1.5V
